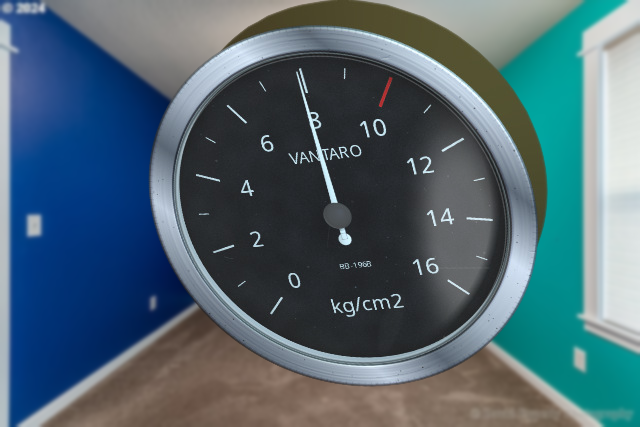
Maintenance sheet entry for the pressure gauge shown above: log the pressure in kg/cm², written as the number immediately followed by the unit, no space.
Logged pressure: 8kg/cm²
